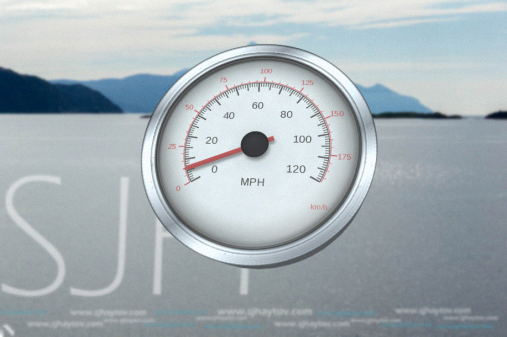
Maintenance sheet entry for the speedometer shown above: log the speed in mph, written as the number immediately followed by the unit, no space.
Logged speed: 5mph
